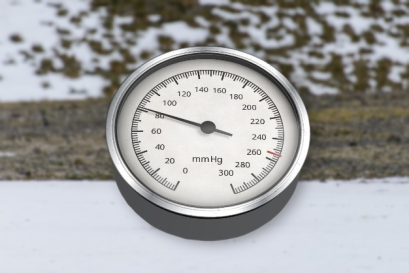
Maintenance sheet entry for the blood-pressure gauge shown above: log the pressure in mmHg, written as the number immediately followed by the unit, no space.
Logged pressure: 80mmHg
